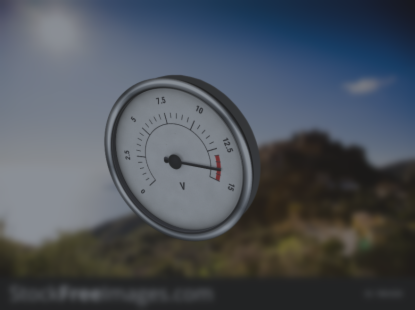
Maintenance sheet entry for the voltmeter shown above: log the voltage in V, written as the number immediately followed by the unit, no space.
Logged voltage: 14V
